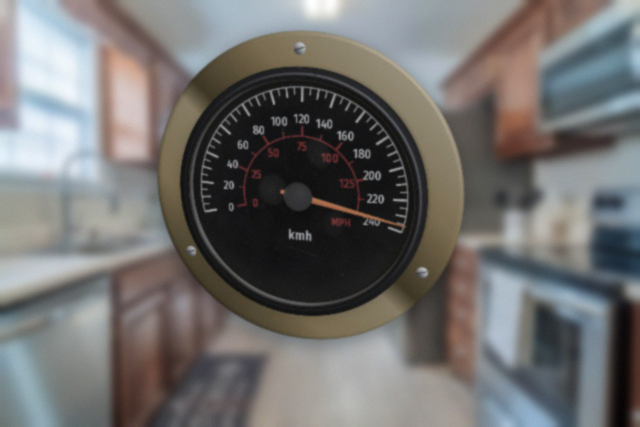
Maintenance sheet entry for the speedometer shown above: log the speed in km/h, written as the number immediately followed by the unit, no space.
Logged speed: 235km/h
